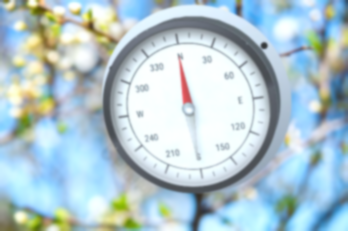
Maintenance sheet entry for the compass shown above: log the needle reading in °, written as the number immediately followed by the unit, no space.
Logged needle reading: 0°
